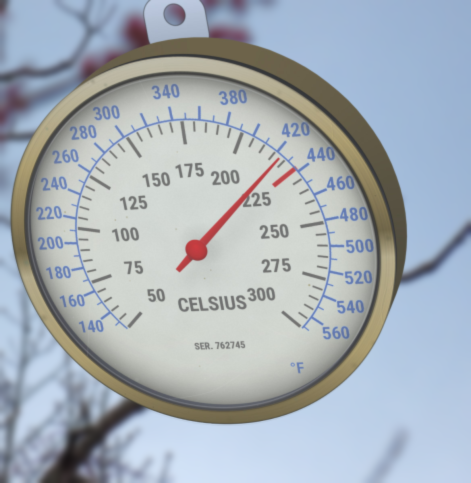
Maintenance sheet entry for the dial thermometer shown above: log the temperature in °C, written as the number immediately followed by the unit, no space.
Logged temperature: 217.5°C
